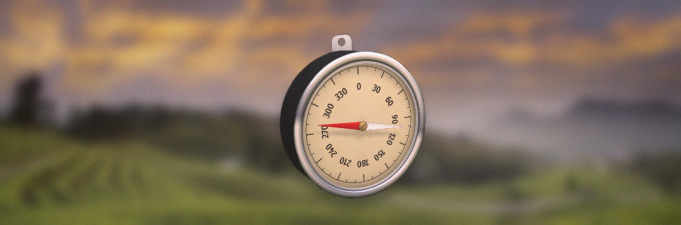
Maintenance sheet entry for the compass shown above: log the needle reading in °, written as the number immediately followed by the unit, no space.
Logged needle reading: 280°
